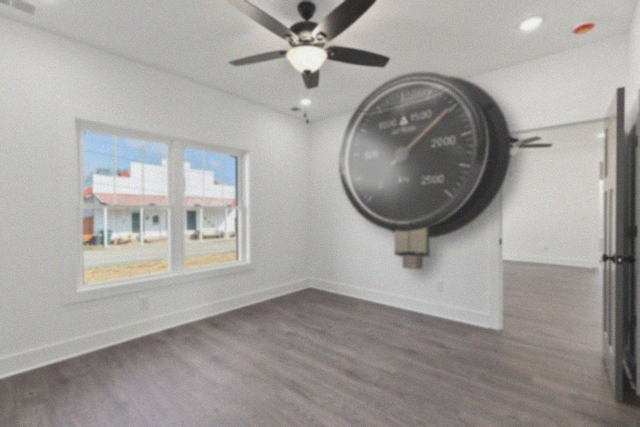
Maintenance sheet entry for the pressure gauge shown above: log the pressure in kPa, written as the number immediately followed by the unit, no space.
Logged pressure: 1750kPa
